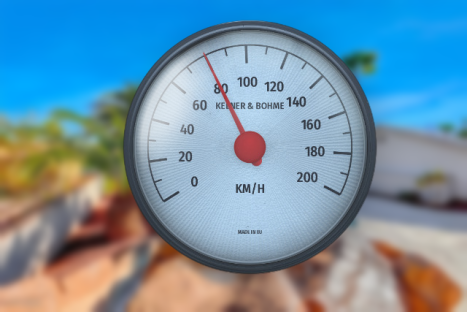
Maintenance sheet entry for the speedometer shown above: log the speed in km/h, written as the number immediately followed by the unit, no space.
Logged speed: 80km/h
